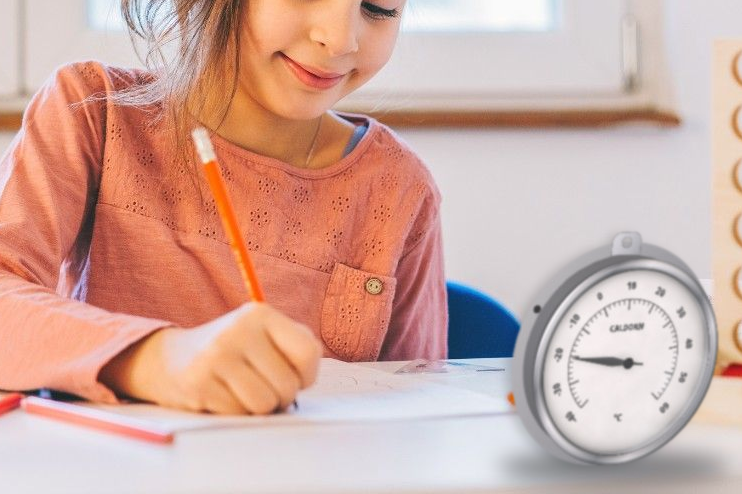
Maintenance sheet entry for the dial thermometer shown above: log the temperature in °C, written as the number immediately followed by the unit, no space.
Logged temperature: -20°C
